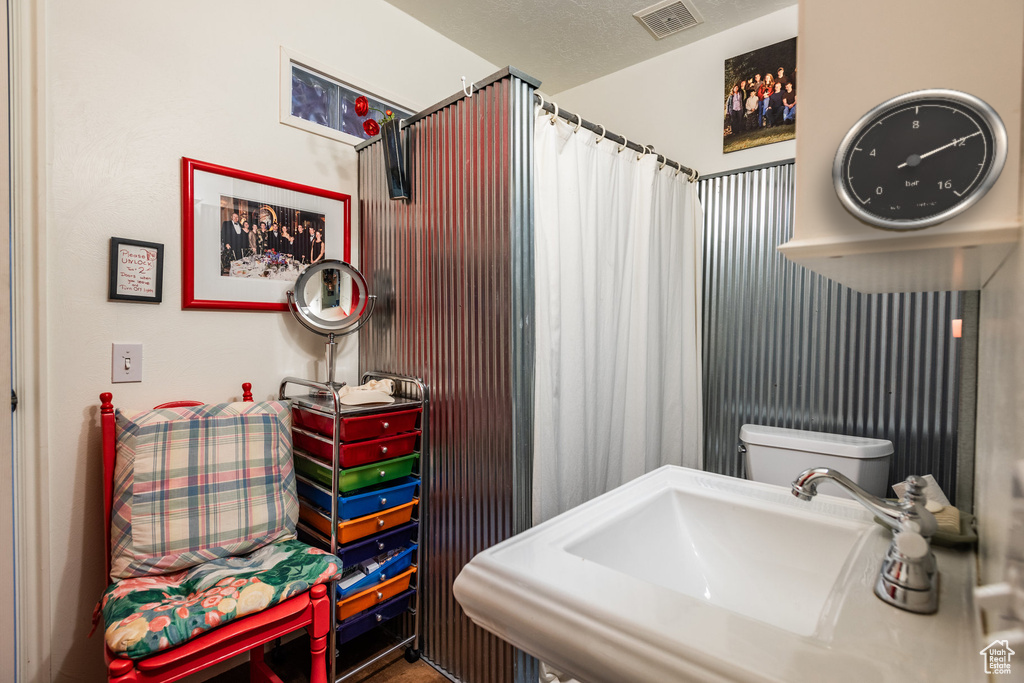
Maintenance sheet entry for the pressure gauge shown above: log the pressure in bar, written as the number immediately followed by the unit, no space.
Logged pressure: 12bar
